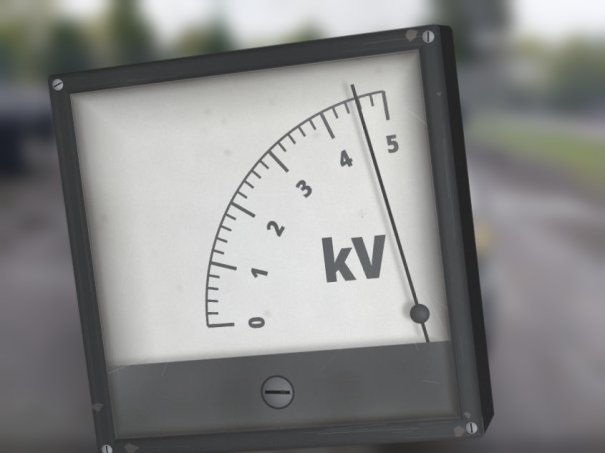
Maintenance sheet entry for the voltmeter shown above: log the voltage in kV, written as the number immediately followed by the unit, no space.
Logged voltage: 4.6kV
